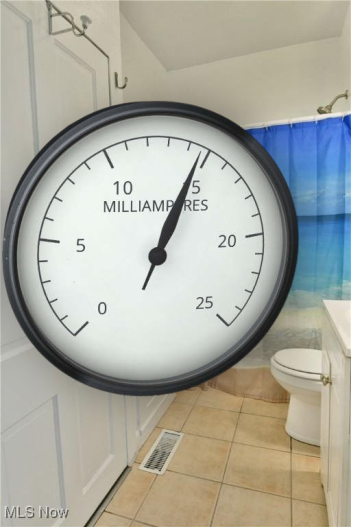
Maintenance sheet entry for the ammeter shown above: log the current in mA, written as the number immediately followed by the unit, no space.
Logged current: 14.5mA
